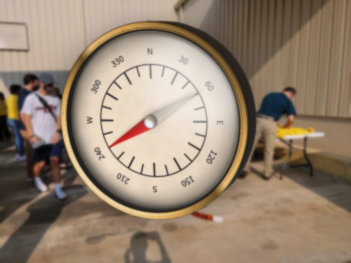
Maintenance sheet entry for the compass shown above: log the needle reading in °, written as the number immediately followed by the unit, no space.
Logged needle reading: 240°
